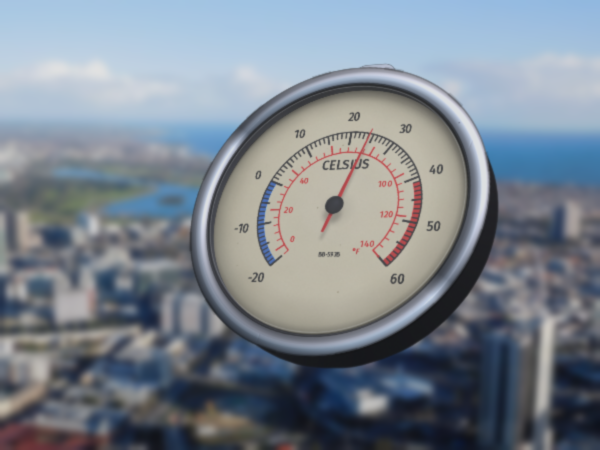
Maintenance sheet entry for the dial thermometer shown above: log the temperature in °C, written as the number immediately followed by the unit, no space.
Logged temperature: 25°C
